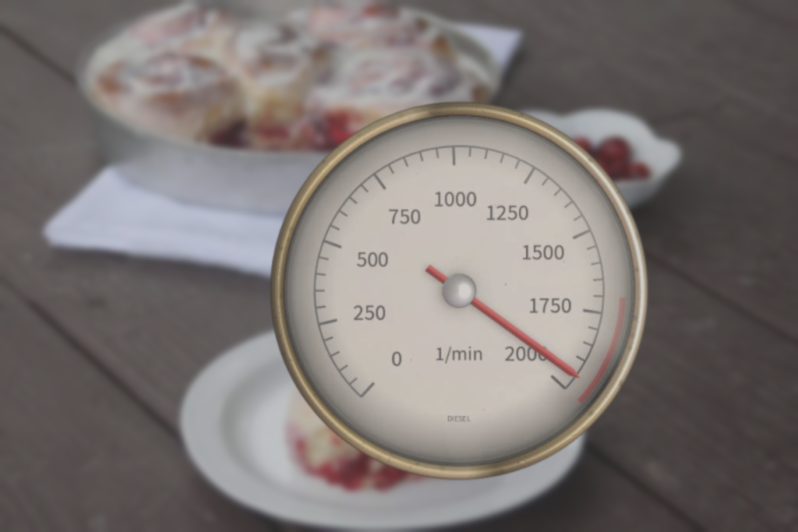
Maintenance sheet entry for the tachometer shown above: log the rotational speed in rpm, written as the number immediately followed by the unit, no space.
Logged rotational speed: 1950rpm
